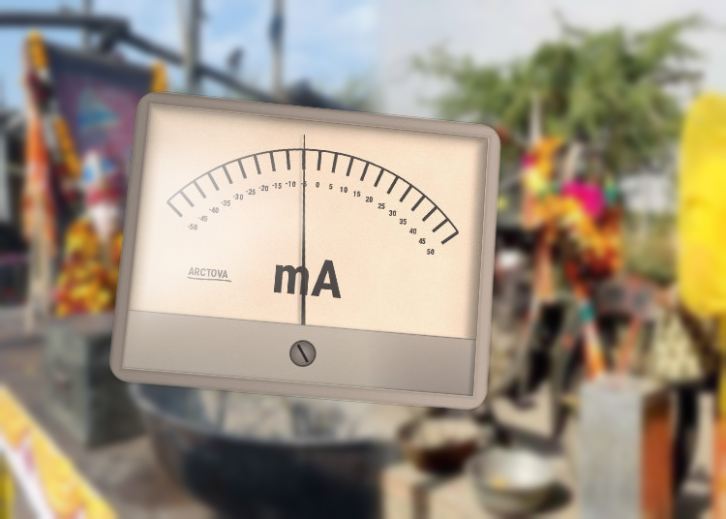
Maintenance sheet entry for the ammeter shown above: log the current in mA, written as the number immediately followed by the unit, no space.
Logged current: -5mA
